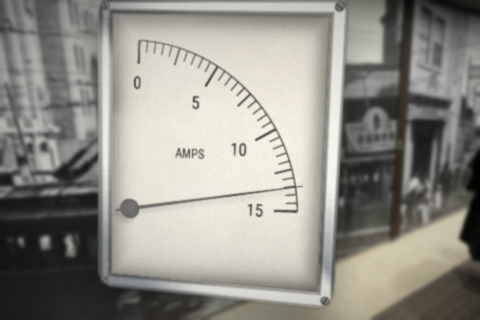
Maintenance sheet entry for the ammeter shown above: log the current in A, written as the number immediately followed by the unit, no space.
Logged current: 13.5A
